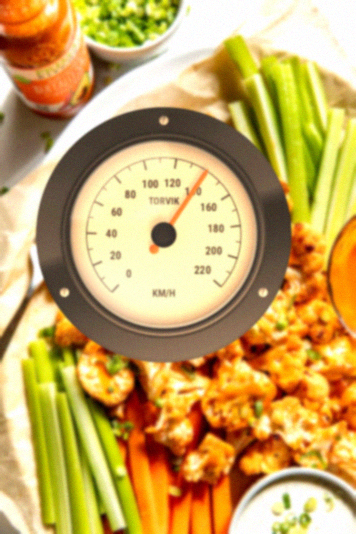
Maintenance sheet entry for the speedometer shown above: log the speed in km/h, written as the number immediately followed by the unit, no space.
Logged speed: 140km/h
